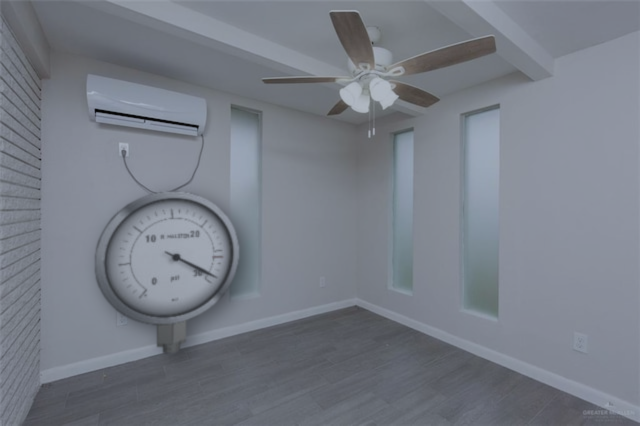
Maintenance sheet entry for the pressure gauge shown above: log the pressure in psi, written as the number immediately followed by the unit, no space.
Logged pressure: 29psi
